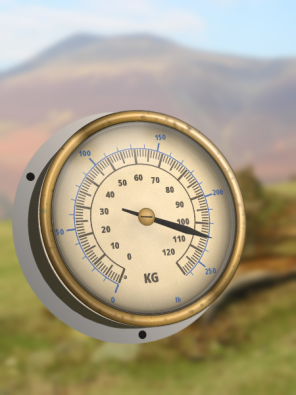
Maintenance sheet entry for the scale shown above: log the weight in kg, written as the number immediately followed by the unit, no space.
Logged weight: 105kg
